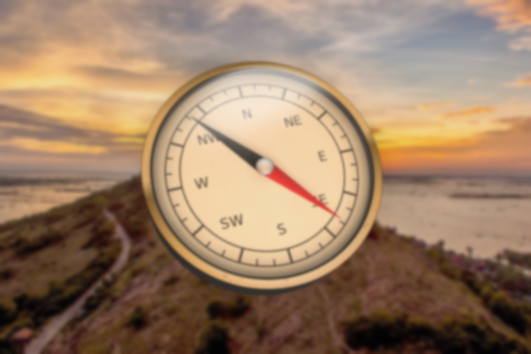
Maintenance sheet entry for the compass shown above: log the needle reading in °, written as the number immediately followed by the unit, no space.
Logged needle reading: 140°
